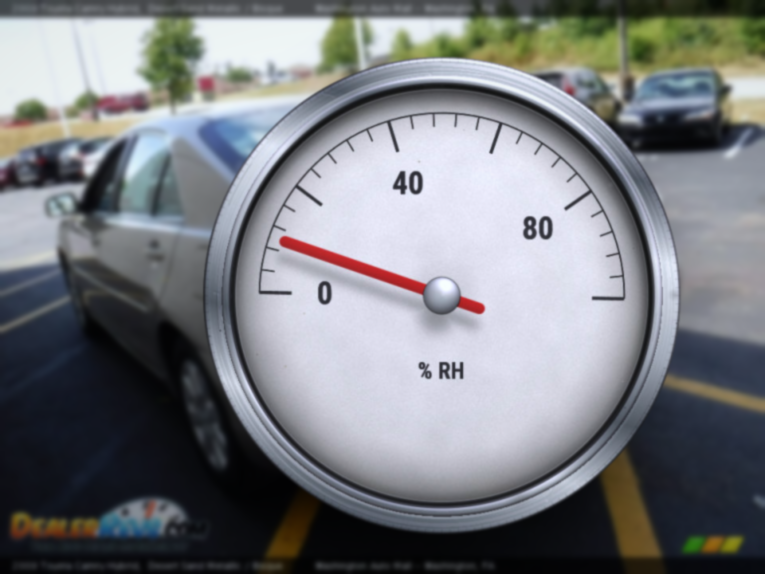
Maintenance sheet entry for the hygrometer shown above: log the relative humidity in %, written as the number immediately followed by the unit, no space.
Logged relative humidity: 10%
